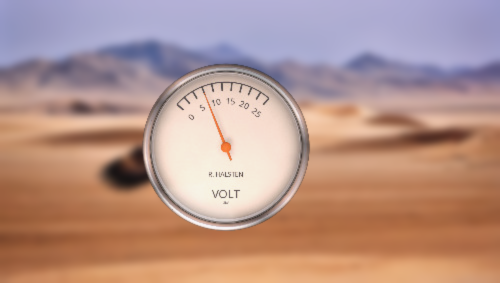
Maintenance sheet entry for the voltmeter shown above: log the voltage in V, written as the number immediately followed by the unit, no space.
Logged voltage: 7.5V
